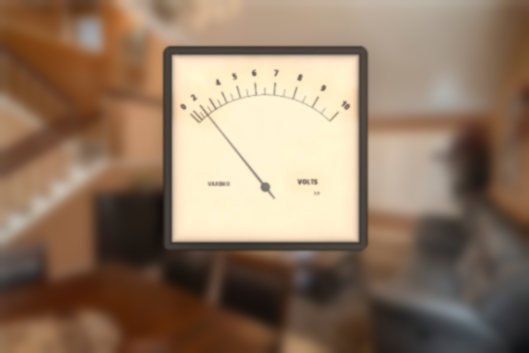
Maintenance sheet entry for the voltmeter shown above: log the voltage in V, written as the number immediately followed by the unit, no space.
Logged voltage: 2V
